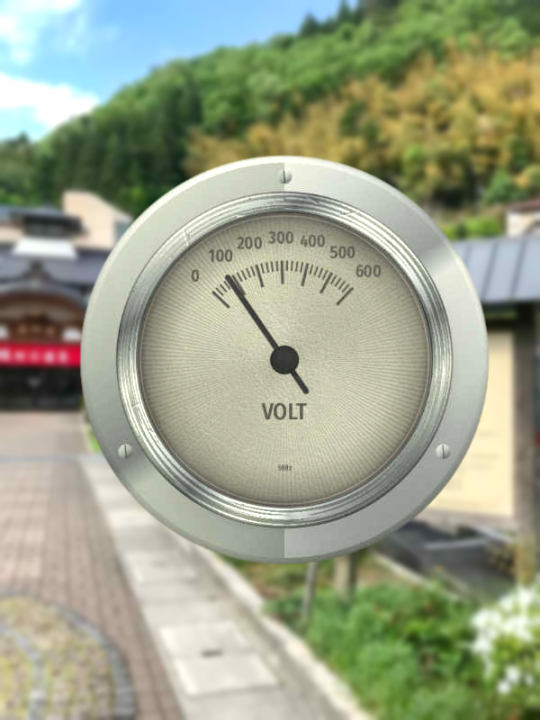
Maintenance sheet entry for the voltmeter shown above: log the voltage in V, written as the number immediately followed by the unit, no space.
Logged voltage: 80V
